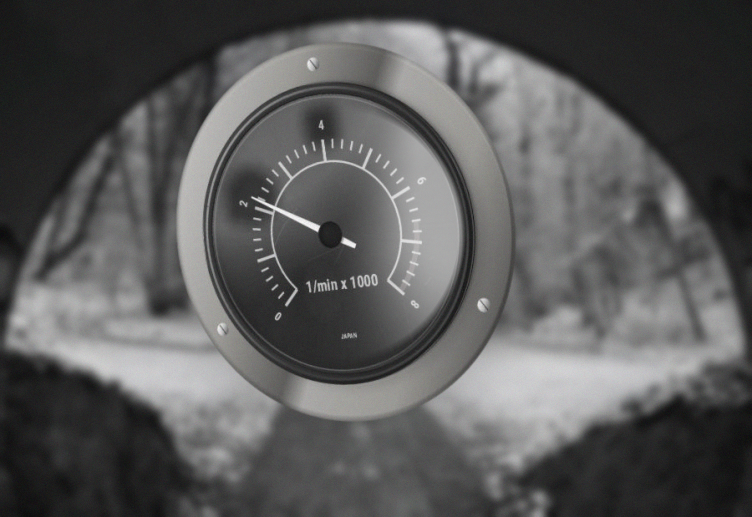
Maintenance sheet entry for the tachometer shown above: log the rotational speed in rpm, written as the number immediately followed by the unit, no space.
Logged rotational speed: 2200rpm
